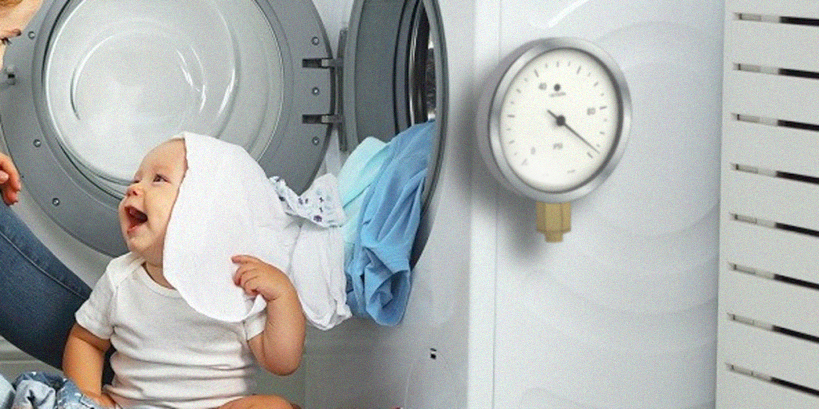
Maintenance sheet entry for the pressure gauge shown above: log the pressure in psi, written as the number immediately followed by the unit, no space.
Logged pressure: 97.5psi
